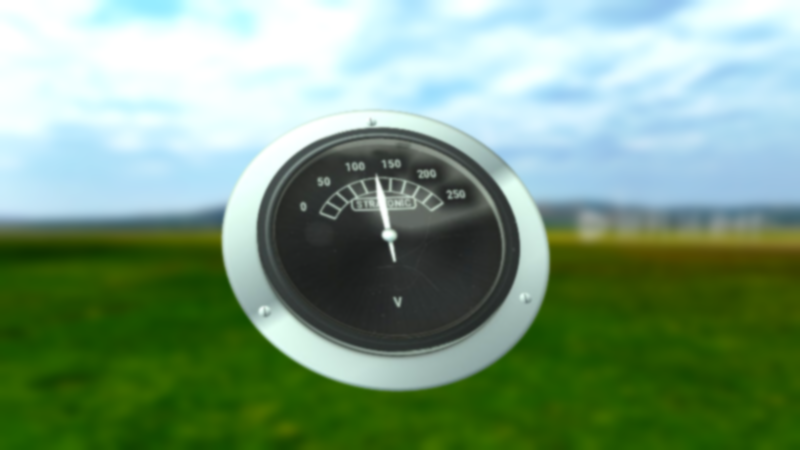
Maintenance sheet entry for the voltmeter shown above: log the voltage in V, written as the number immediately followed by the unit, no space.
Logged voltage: 125V
